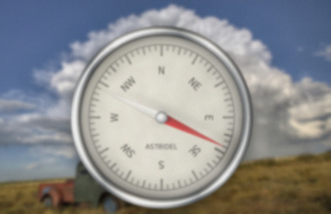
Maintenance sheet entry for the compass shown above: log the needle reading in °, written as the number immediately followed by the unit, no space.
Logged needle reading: 115°
